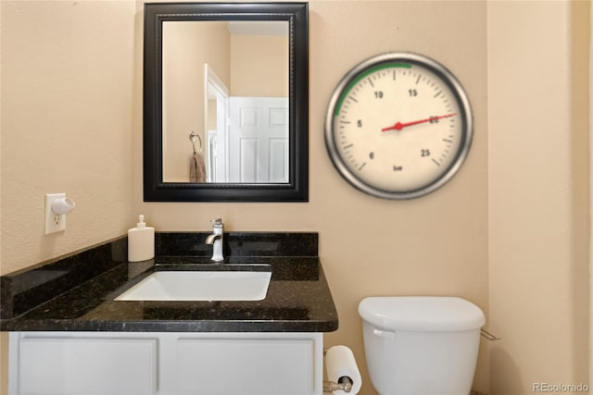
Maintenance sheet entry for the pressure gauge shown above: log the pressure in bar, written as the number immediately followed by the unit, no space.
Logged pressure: 20bar
